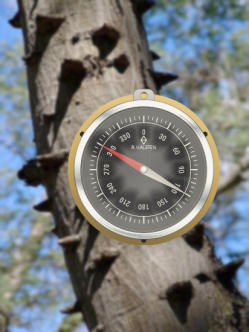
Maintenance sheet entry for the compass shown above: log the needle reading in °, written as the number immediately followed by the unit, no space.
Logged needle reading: 300°
